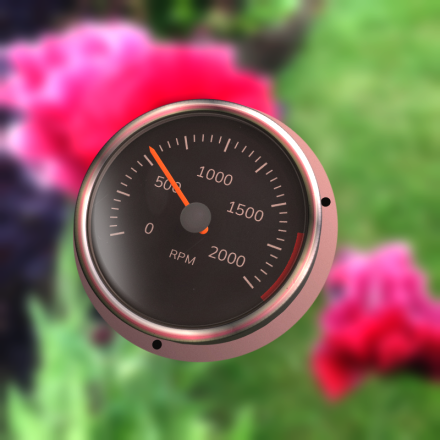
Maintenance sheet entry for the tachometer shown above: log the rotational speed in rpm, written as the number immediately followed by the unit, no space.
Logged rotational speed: 550rpm
